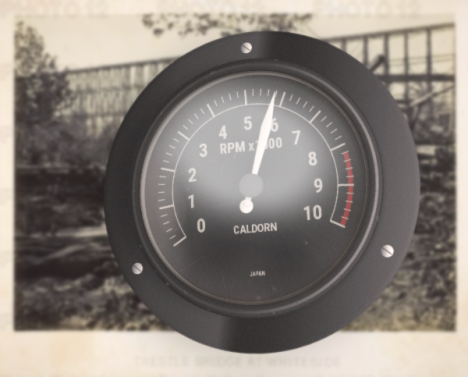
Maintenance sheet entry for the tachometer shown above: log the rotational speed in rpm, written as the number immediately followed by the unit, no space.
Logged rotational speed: 5800rpm
